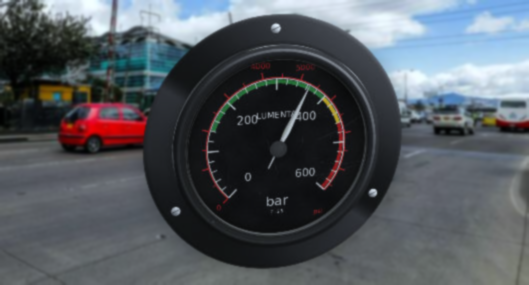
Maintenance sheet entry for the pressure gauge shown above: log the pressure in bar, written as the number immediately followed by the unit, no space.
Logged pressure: 360bar
